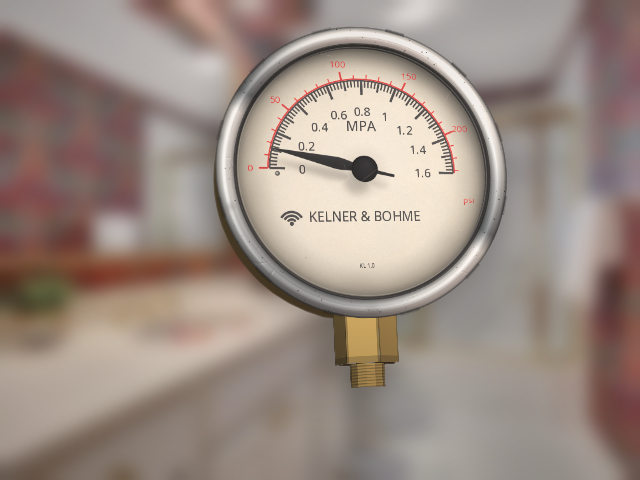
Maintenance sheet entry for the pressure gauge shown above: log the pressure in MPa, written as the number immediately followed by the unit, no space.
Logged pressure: 0.1MPa
